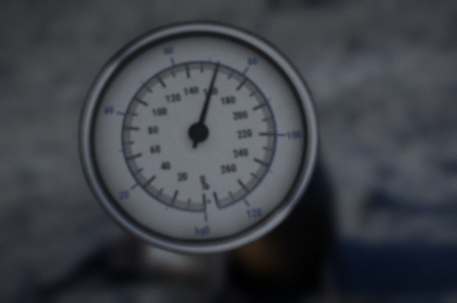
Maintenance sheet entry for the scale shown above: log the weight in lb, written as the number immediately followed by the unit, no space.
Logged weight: 160lb
